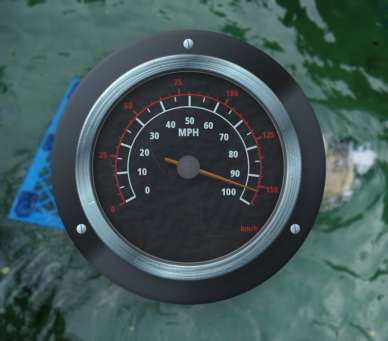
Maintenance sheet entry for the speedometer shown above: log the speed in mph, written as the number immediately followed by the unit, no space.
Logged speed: 95mph
